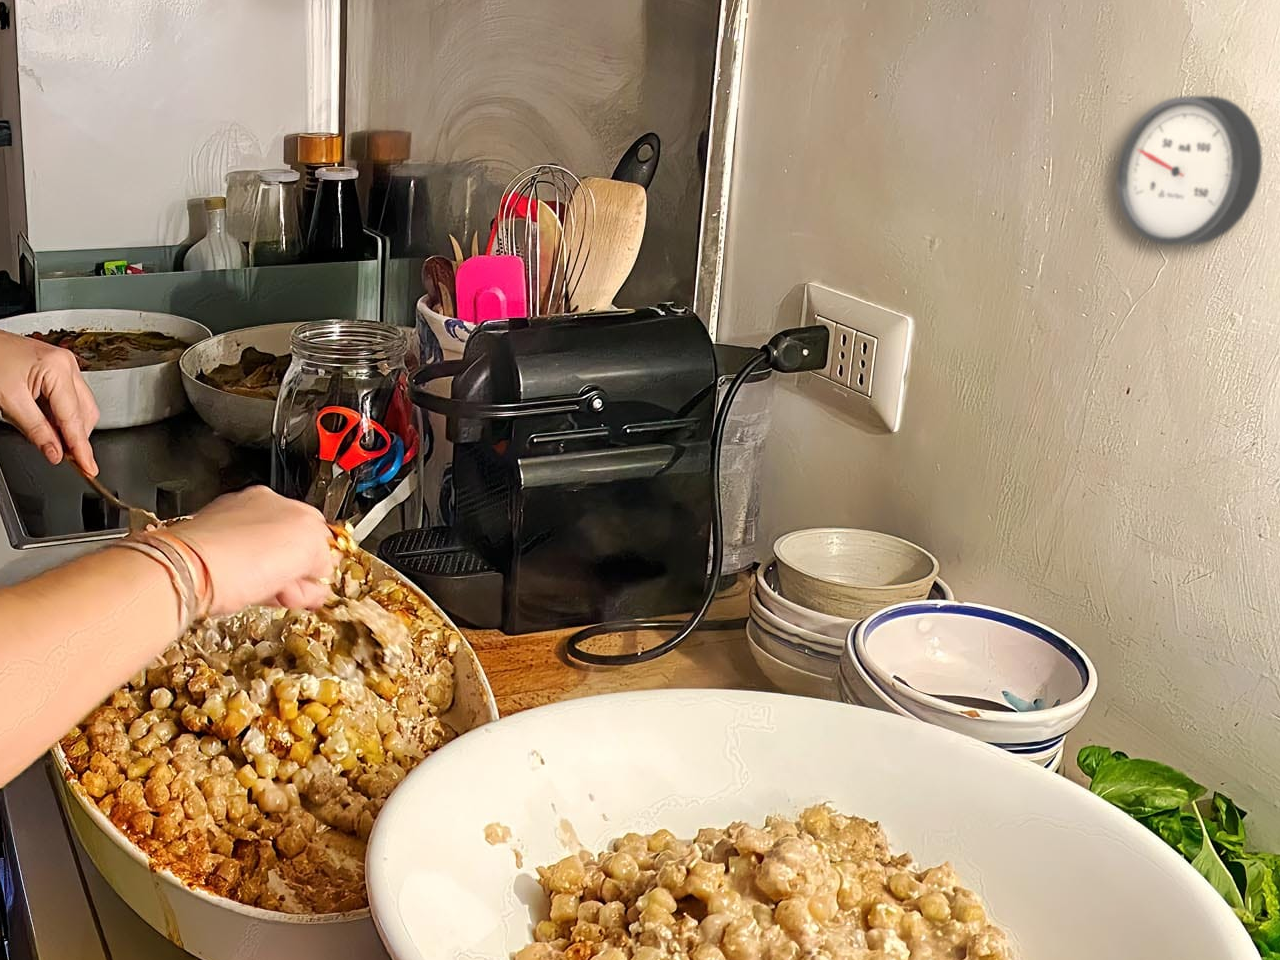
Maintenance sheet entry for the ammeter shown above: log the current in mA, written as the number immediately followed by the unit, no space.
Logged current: 30mA
